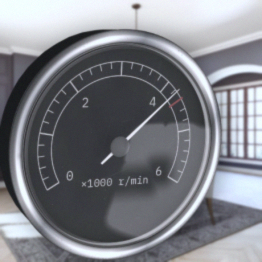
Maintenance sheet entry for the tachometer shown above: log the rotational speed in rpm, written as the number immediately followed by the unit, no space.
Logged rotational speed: 4200rpm
